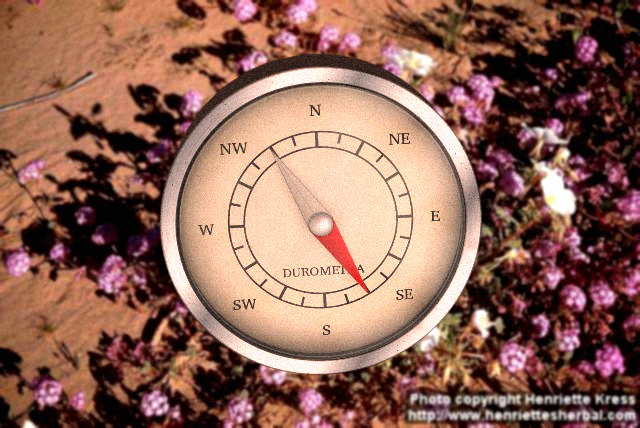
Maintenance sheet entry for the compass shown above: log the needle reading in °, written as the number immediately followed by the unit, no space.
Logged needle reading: 150°
